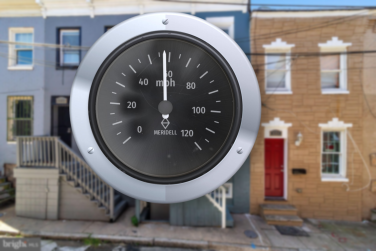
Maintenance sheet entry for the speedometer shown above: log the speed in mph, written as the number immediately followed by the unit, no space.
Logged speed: 57.5mph
